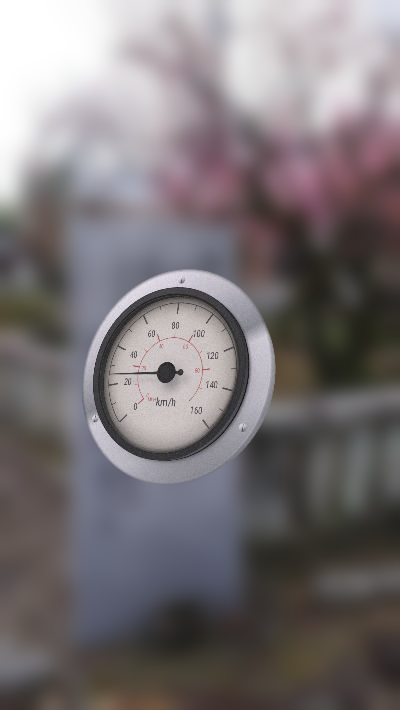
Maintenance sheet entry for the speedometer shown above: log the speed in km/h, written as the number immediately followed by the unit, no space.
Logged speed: 25km/h
